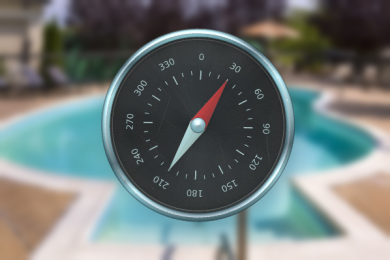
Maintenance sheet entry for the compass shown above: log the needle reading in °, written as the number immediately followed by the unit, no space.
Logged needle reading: 30°
